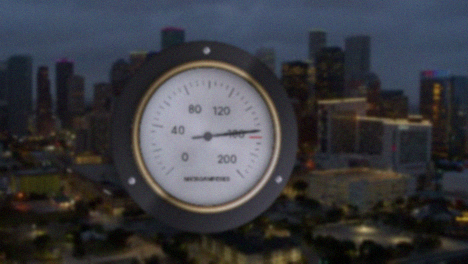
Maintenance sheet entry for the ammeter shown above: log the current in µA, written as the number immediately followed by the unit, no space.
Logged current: 160µA
